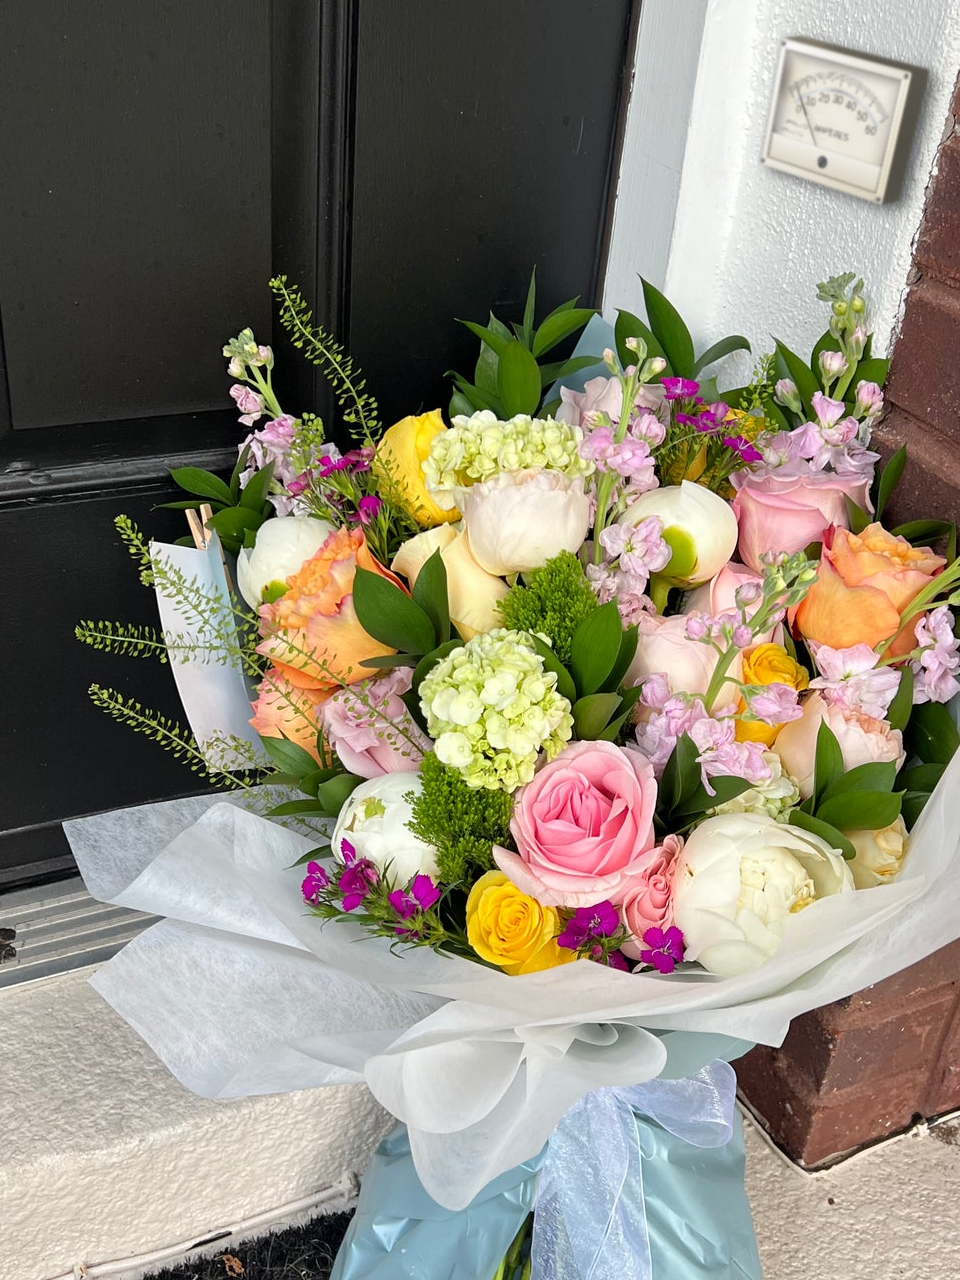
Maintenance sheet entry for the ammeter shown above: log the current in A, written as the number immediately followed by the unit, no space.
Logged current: 5A
